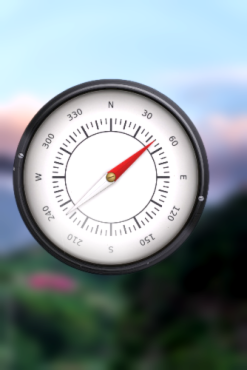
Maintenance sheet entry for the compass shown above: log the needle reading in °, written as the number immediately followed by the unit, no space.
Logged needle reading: 50°
